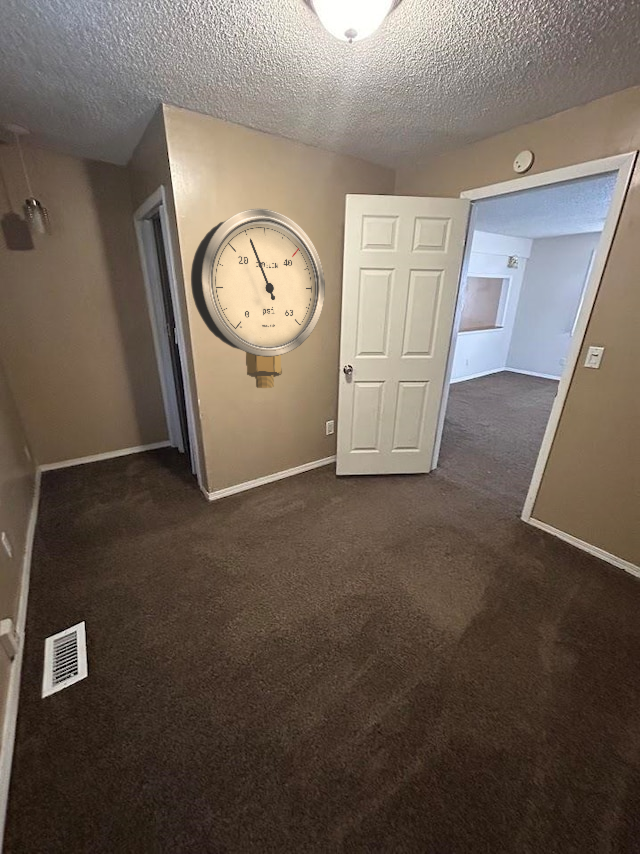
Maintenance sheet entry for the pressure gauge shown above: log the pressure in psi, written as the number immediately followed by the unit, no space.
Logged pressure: 25psi
